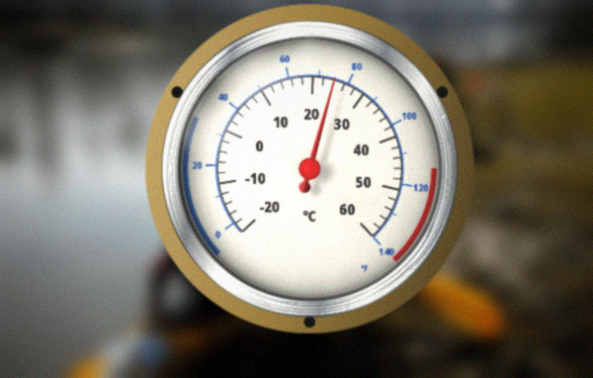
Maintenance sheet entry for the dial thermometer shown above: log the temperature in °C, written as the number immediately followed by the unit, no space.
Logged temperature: 24°C
